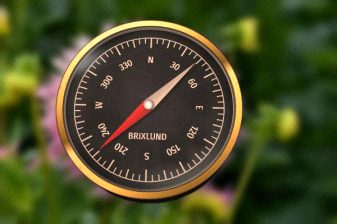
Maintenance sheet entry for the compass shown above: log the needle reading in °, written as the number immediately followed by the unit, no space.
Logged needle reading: 225°
